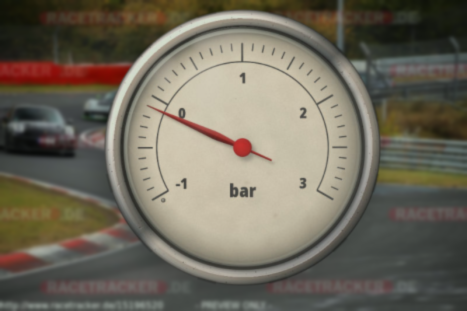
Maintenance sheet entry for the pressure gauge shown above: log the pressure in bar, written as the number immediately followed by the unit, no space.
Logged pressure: -0.1bar
